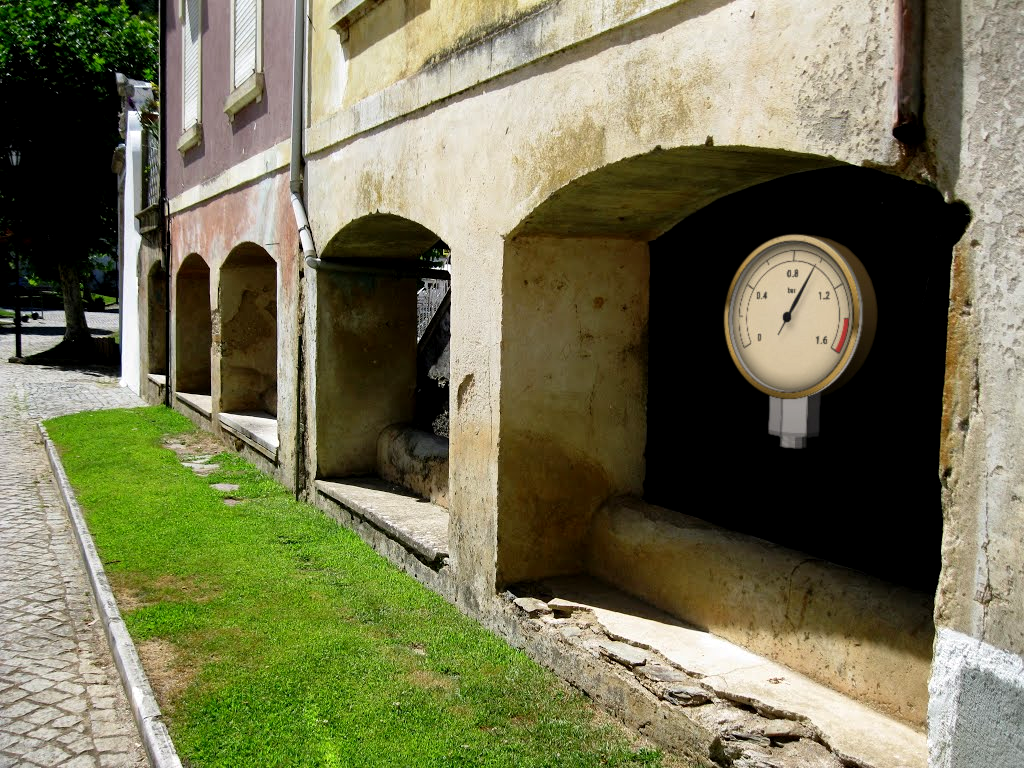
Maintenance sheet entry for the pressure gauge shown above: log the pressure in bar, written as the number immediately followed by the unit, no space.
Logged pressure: 1bar
